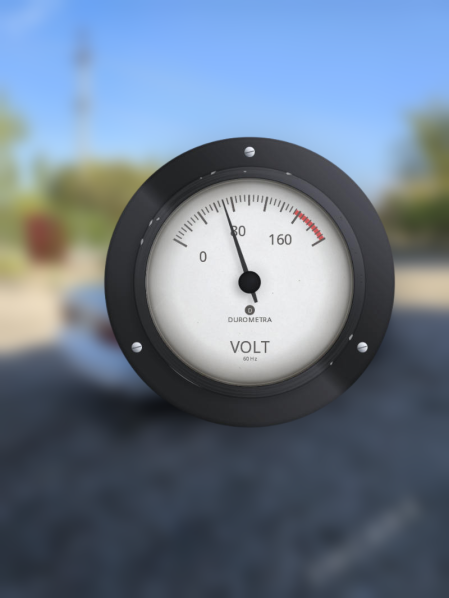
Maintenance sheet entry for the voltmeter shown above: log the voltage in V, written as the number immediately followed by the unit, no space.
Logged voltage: 70V
